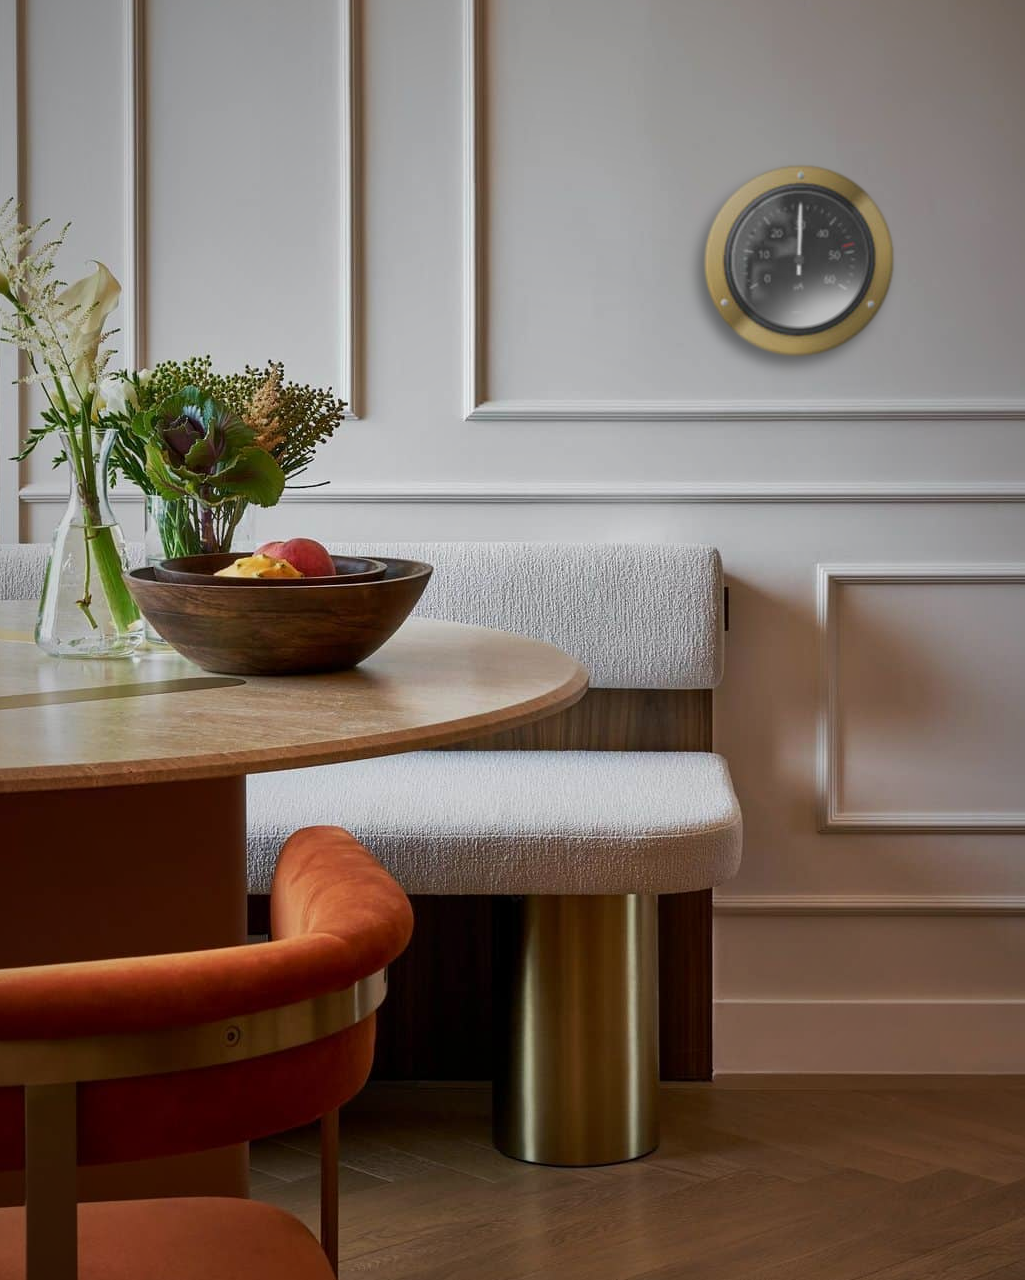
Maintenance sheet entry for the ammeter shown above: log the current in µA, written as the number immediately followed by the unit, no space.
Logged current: 30µA
